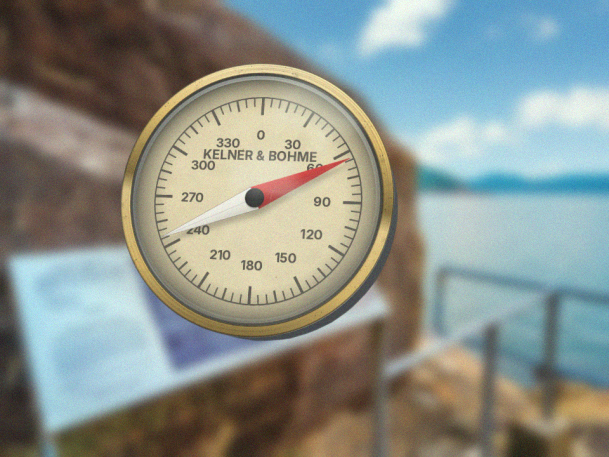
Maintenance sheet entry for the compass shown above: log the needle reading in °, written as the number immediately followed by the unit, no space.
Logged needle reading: 65°
